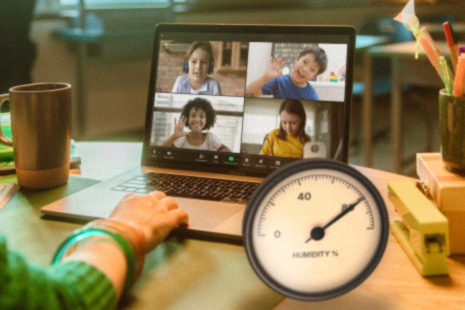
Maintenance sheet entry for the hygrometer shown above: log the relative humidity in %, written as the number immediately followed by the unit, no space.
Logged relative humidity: 80%
